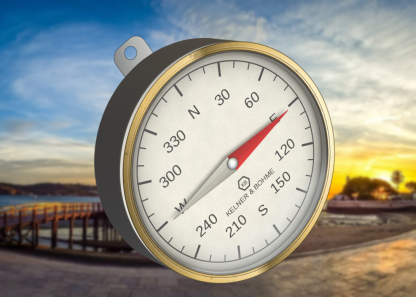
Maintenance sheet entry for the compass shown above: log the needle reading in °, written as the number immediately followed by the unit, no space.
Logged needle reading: 90°
